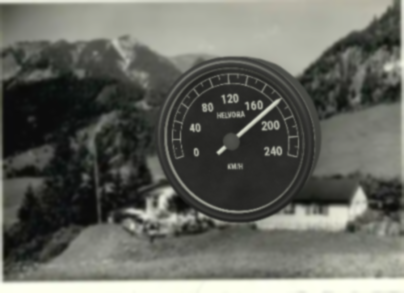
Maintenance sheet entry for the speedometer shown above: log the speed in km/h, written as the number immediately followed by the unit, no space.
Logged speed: 180km/h
